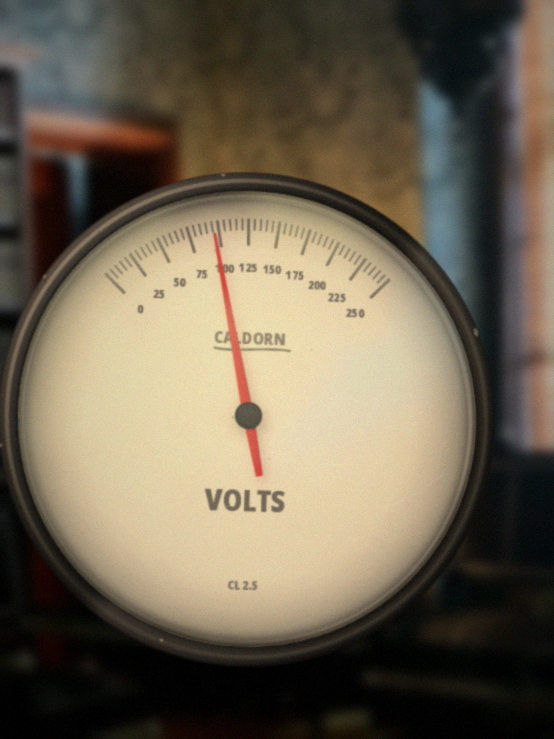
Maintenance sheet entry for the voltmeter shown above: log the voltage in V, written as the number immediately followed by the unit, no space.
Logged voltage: 95V
